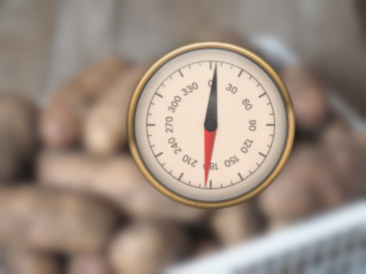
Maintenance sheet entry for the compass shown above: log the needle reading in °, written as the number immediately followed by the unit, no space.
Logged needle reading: 185°
